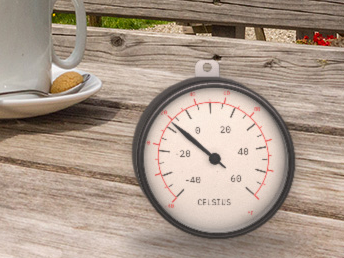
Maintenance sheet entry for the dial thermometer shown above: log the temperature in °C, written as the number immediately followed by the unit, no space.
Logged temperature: -7.5°C
